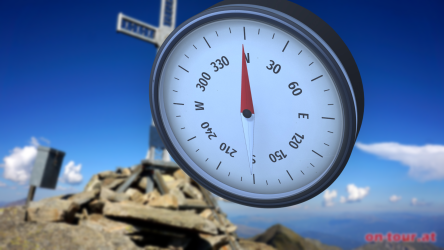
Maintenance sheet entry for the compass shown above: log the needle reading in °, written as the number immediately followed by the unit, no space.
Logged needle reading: 0°
